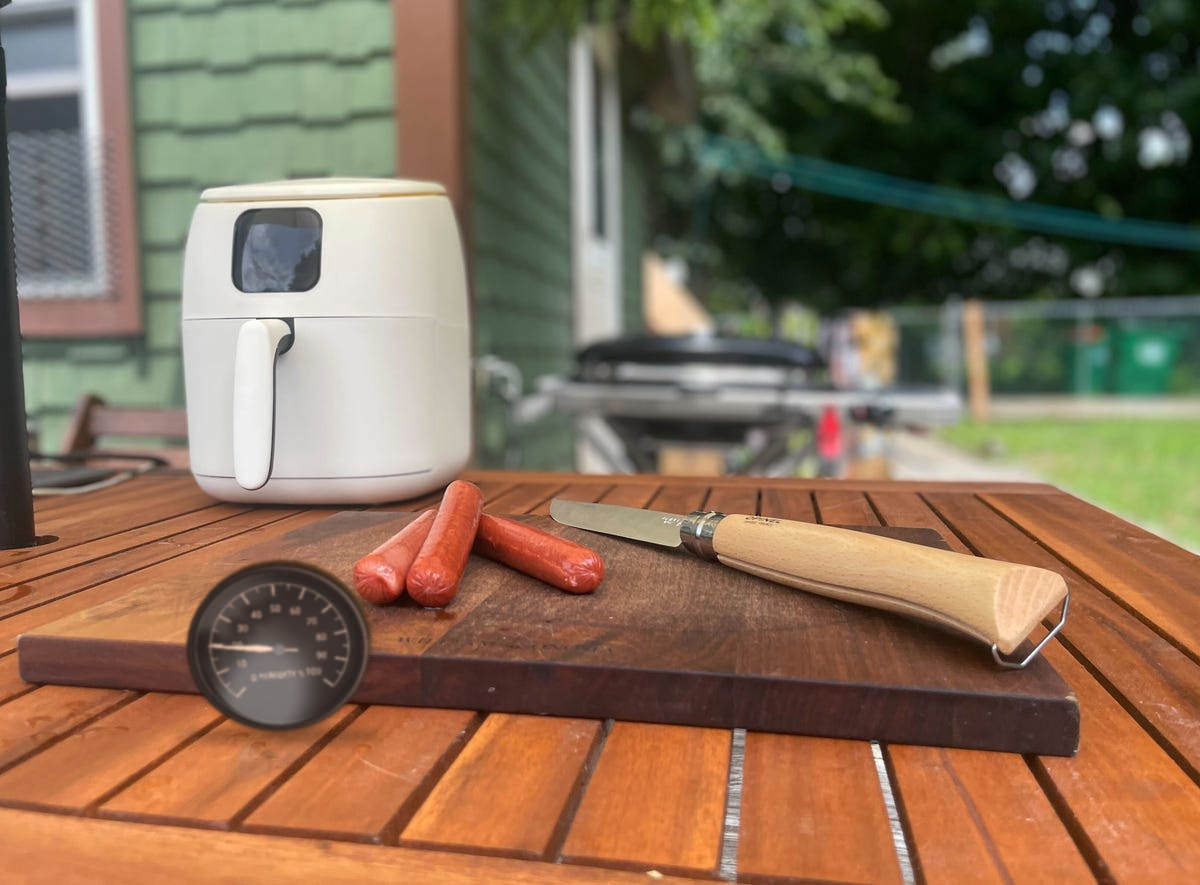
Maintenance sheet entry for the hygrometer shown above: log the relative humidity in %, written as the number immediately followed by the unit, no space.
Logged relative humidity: 20%
